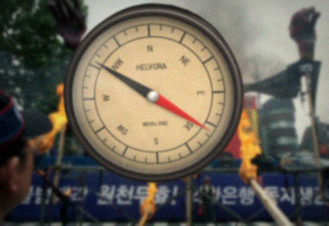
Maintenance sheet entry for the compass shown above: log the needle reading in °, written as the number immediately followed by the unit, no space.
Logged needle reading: 125°
